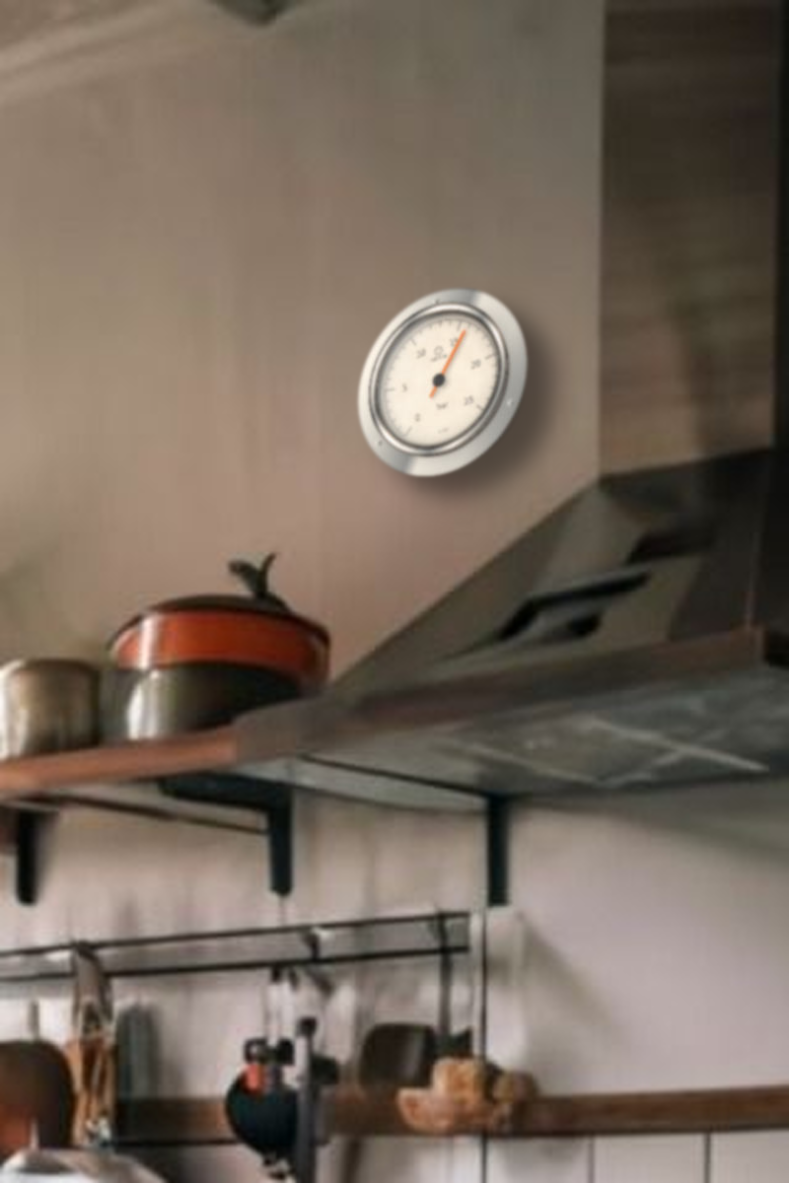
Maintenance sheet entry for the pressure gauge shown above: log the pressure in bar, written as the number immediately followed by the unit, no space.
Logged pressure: 16bar
